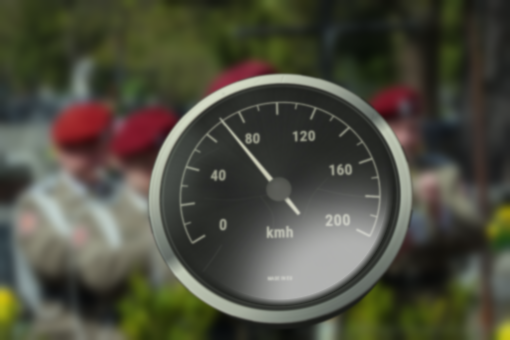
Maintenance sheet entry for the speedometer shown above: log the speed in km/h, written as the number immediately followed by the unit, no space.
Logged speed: 70km/h
